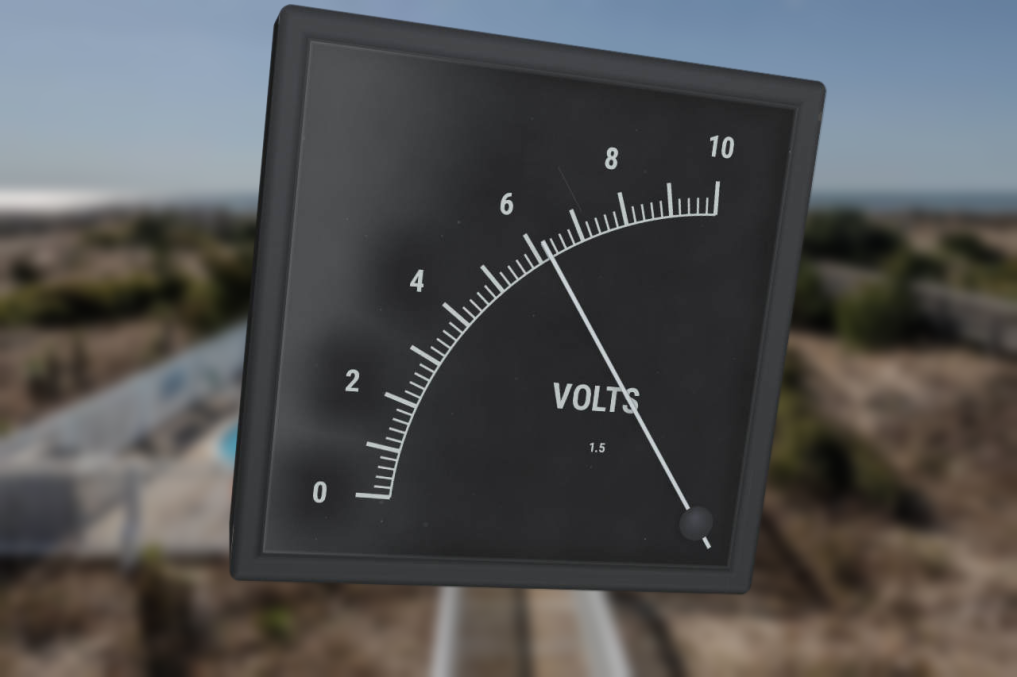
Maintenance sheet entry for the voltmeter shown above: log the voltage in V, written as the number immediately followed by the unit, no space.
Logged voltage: 6.2V
